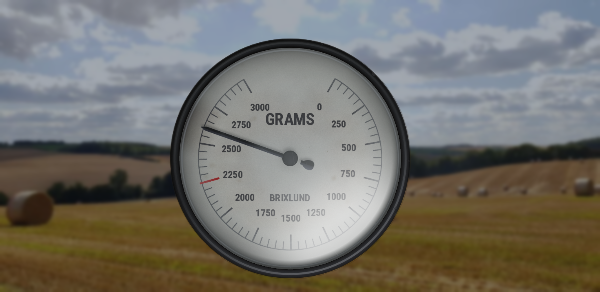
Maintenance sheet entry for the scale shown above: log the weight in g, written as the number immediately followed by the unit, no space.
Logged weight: 2600g
